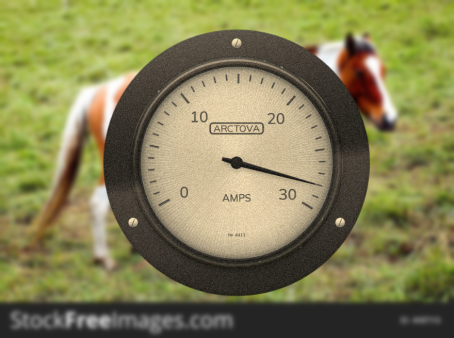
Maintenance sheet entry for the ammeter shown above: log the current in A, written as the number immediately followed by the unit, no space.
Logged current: 28A
